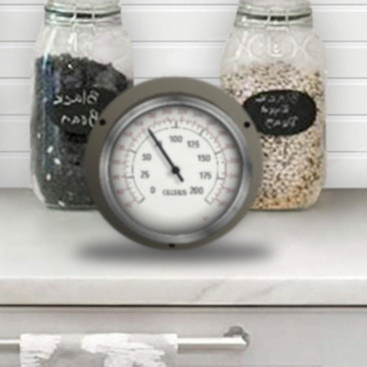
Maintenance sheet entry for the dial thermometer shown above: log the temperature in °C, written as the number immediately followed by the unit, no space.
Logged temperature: 75°C
